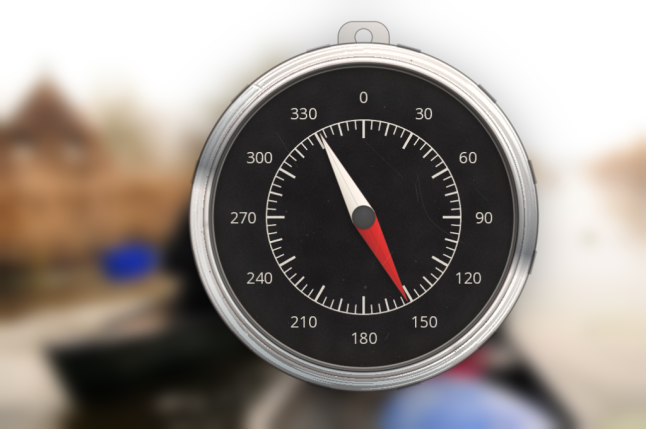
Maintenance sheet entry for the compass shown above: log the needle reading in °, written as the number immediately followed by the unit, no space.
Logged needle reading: 152.5°
